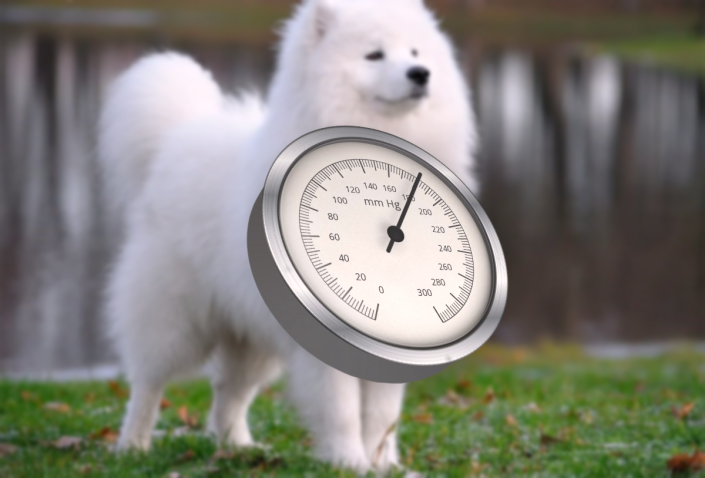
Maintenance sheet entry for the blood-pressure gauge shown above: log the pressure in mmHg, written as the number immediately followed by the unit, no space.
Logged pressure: 180mmHg
